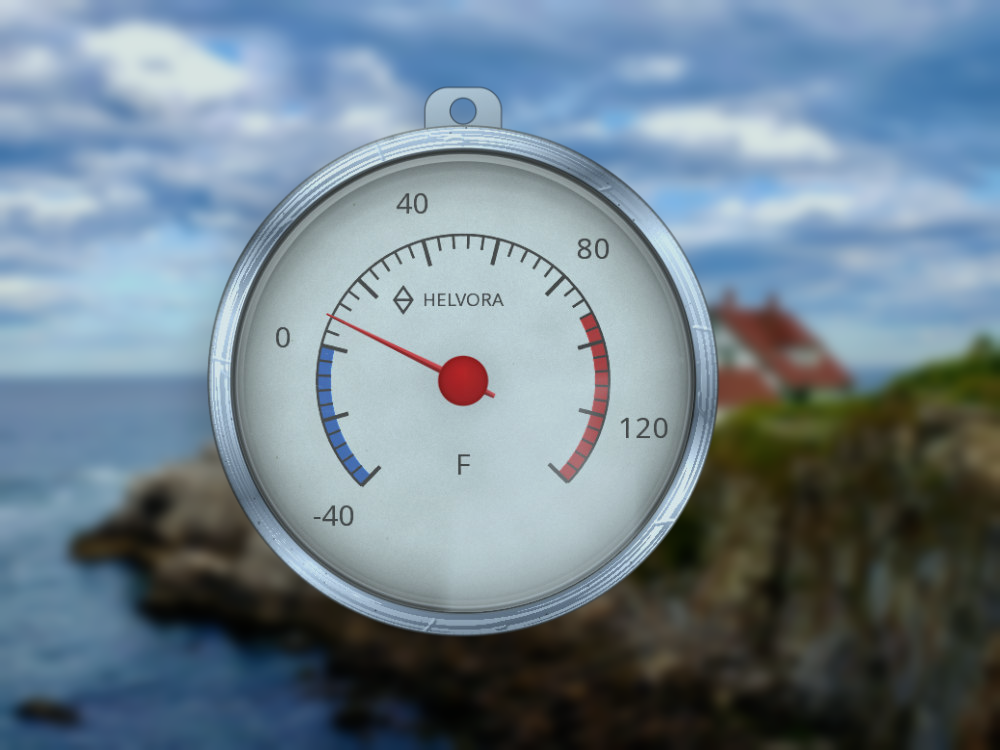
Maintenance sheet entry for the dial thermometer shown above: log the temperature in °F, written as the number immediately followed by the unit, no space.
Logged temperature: 8°F
